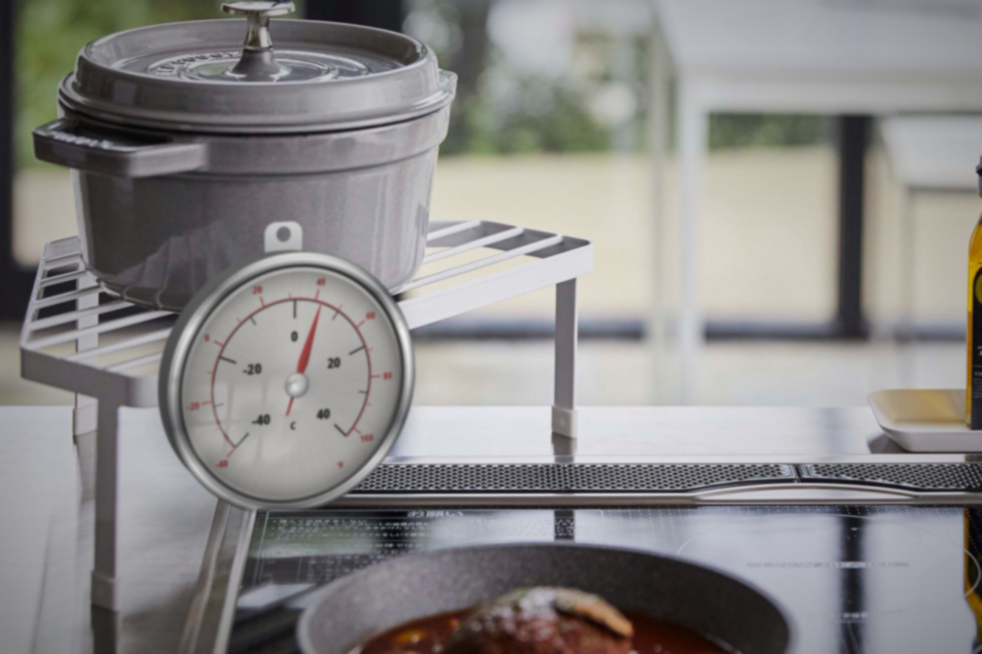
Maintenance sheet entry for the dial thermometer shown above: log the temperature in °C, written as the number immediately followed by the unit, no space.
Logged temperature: 5°C
